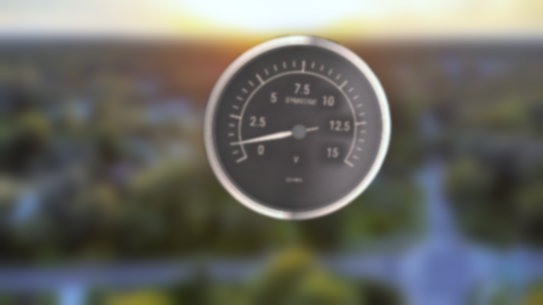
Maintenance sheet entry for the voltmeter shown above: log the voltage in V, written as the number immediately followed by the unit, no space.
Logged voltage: 1V
